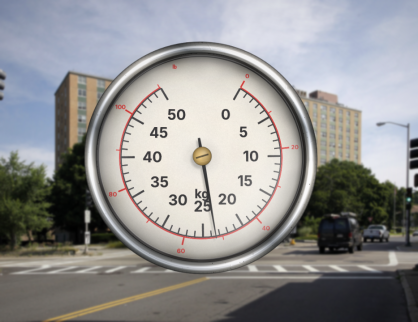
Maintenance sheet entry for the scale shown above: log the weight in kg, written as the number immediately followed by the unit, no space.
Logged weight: 23.5kg
